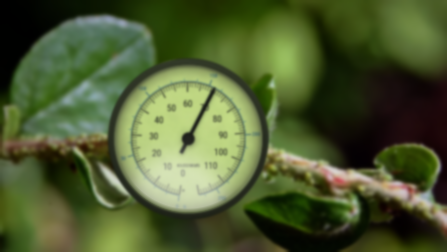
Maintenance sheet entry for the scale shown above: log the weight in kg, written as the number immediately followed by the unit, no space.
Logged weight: 70kg
